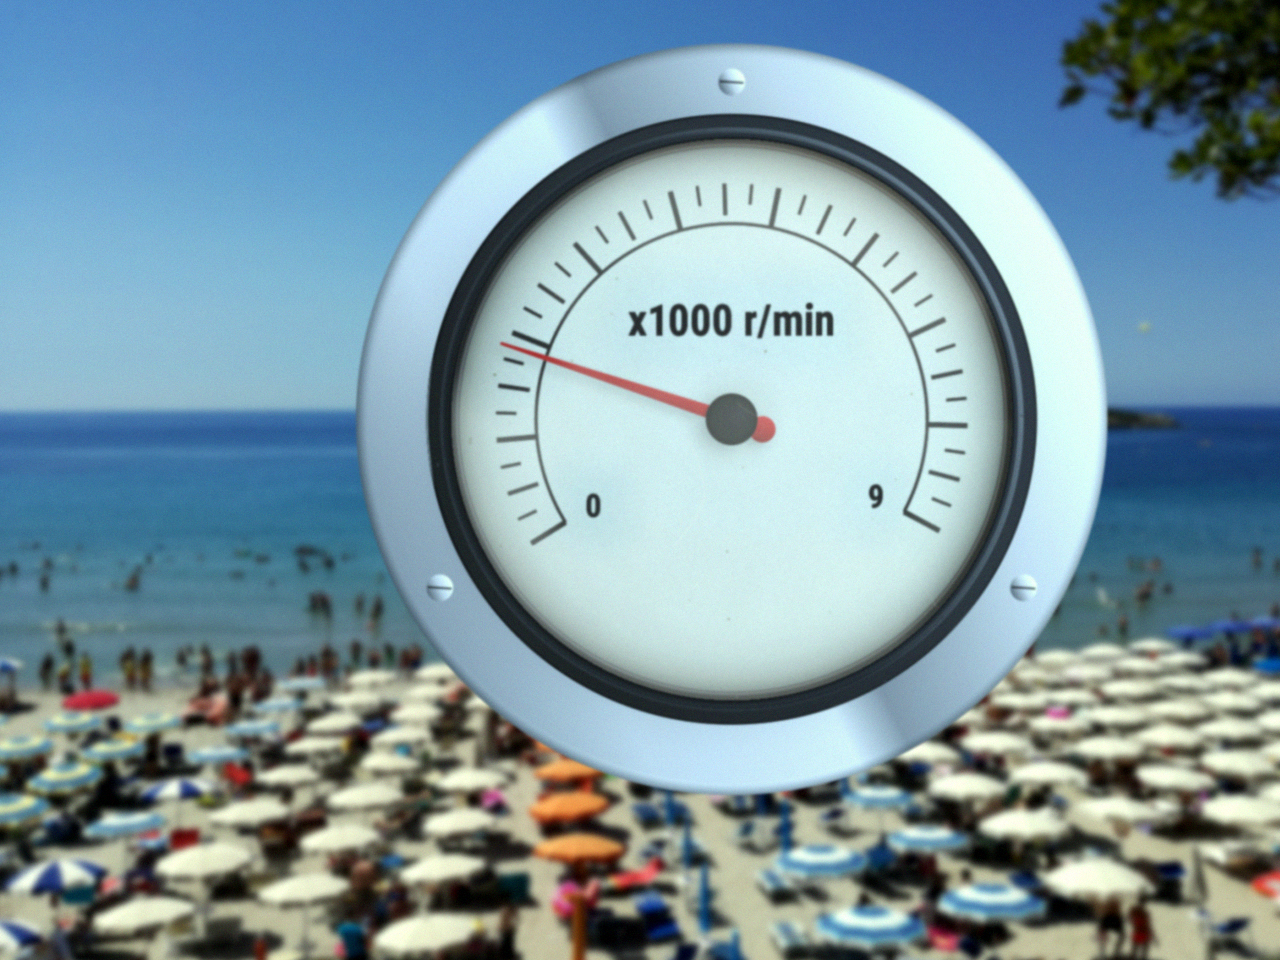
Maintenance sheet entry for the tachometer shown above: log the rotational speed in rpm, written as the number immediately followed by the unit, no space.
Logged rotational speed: 1875rpm
